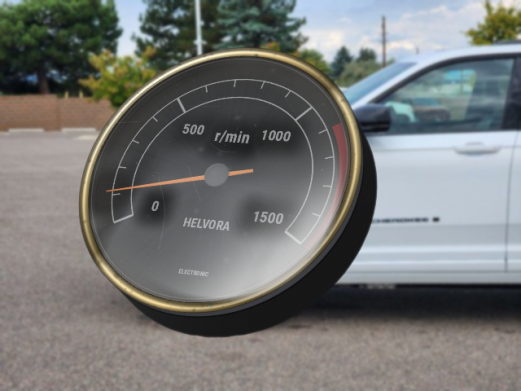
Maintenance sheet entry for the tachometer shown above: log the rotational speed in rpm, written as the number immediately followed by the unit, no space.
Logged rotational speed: 100rpm
